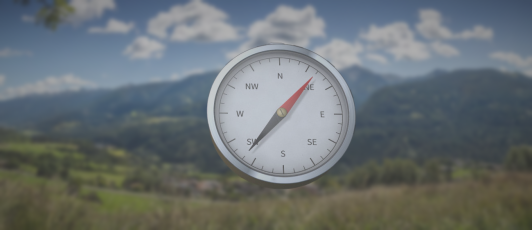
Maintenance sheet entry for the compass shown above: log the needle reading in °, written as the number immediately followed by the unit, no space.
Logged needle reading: 40°
